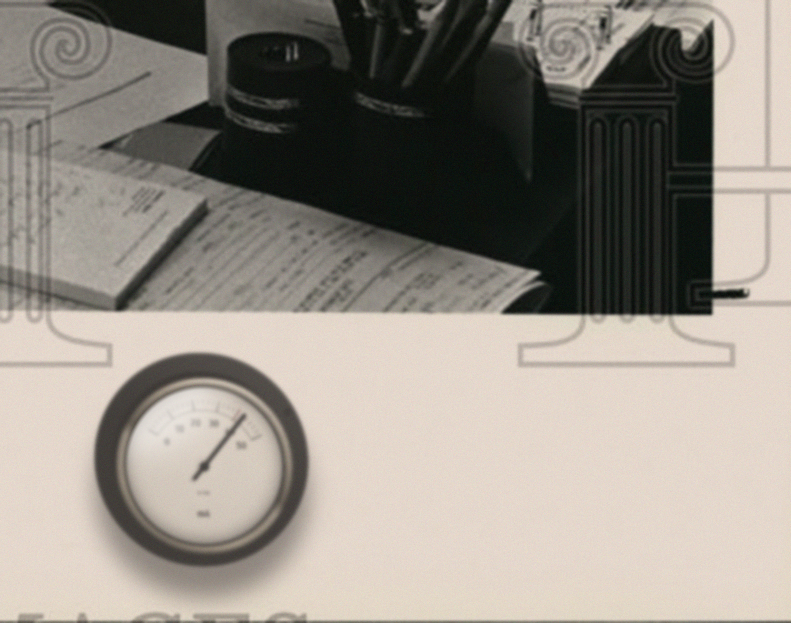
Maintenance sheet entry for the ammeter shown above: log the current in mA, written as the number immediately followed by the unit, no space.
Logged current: 40mA
